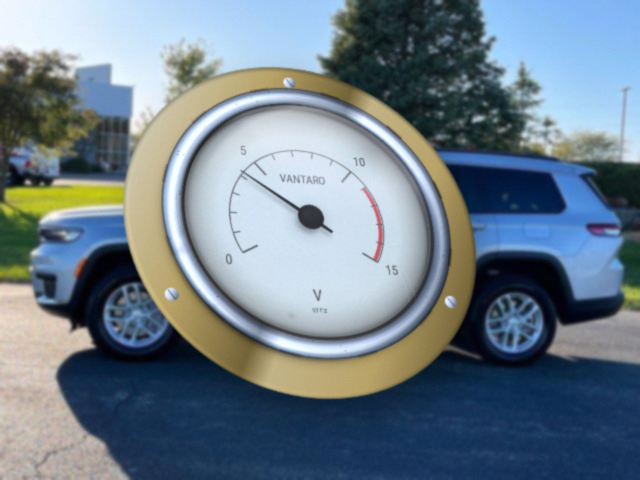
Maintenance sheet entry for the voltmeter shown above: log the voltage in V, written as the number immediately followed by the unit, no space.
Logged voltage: 4V
